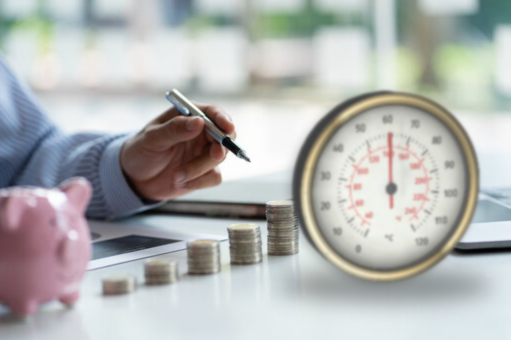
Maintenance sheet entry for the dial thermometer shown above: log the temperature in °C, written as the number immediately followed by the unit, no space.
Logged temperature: 60°C
